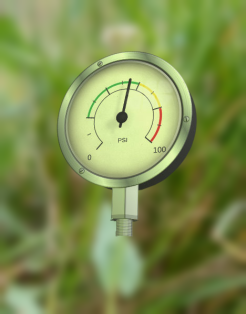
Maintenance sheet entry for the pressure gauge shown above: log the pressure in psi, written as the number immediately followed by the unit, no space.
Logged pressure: 55psi
